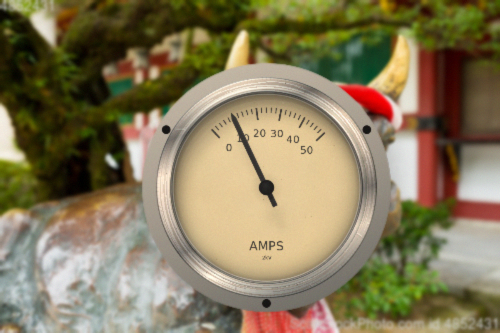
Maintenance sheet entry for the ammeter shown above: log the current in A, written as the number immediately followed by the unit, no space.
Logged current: 10A
